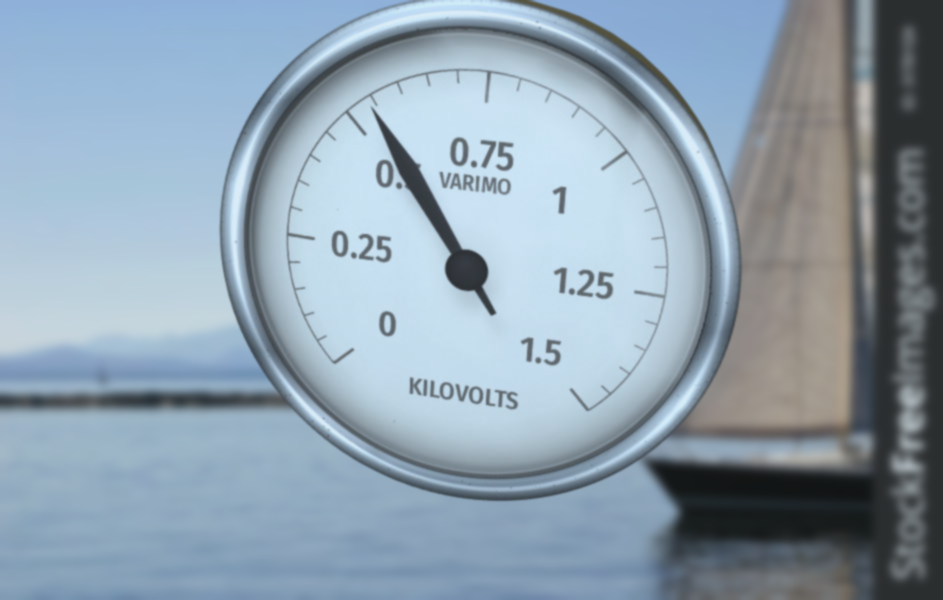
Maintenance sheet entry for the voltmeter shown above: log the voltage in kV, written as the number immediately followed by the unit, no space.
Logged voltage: 0.55kV
